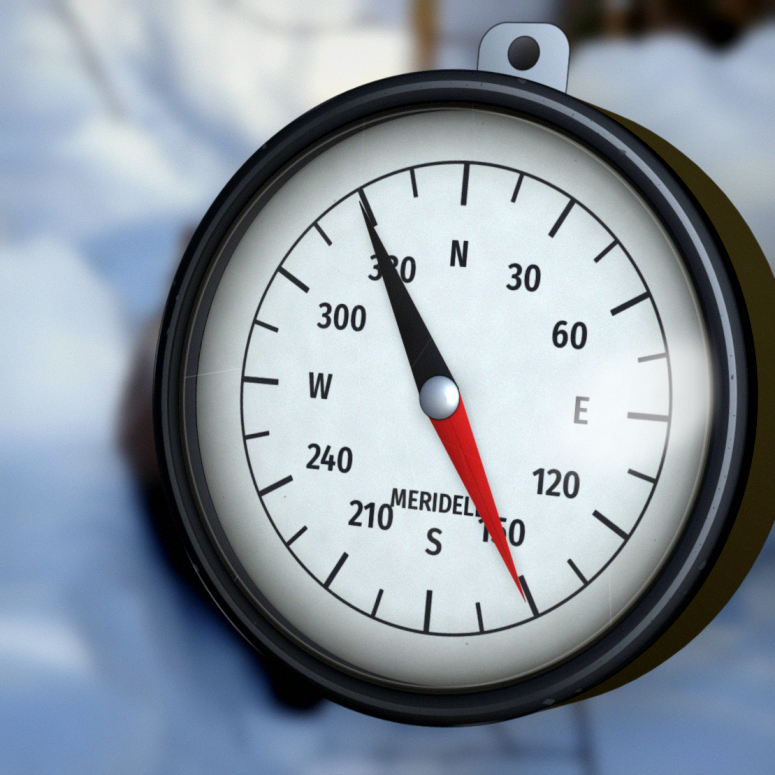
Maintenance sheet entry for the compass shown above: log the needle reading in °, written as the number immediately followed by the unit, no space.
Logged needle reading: 150°
